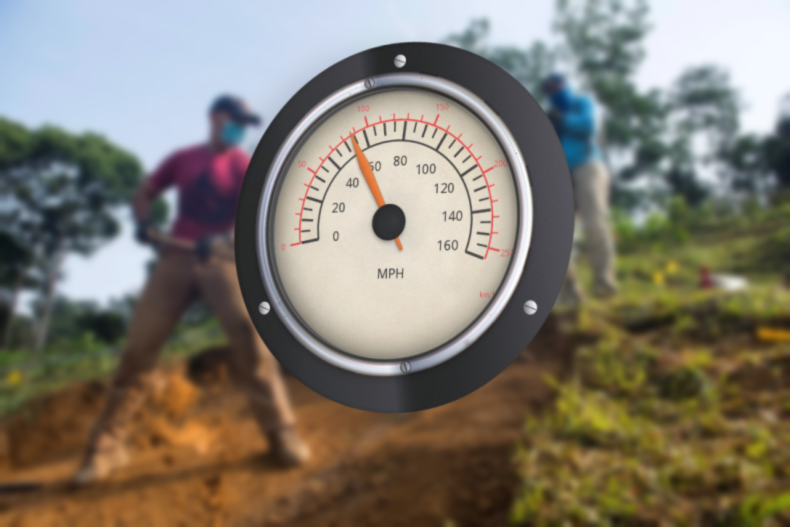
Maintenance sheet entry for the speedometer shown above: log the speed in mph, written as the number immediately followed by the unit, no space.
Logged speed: 55mph
